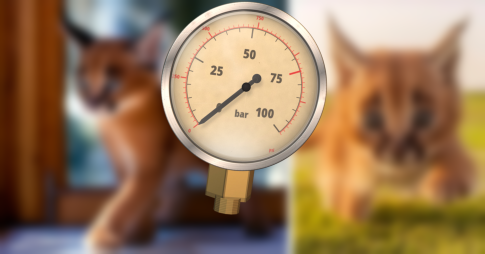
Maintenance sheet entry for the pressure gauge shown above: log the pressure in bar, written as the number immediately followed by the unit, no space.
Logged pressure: 0bar
